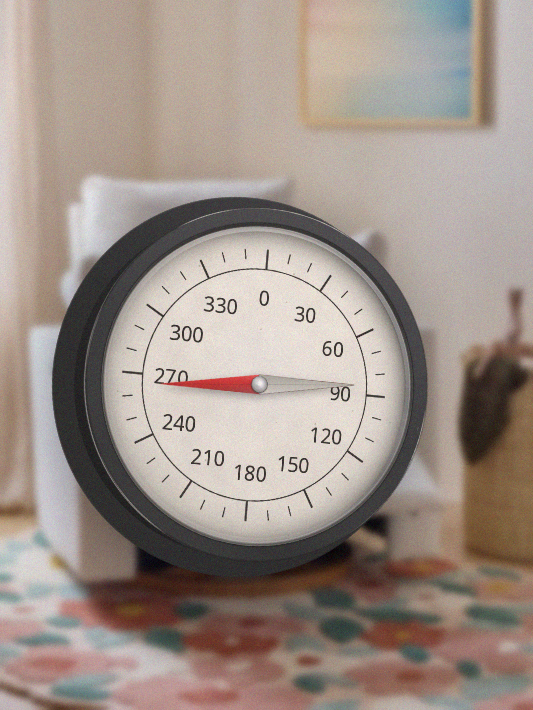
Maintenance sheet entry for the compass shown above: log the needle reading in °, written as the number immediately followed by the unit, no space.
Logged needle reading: 265°
